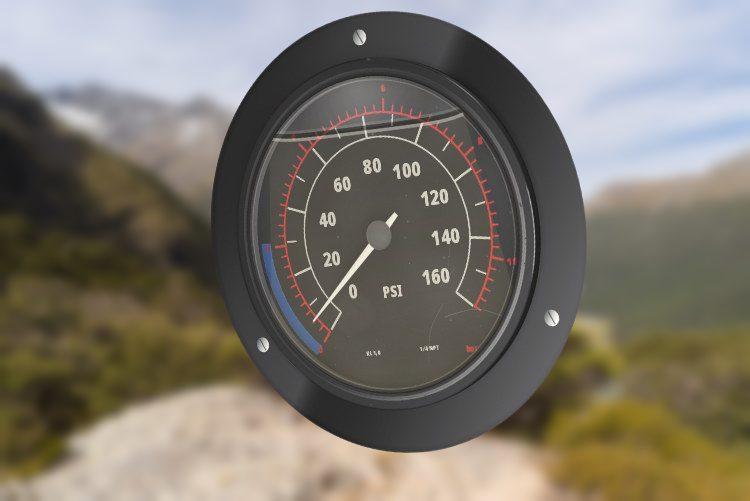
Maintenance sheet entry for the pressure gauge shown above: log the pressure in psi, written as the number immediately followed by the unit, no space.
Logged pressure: 5psi
